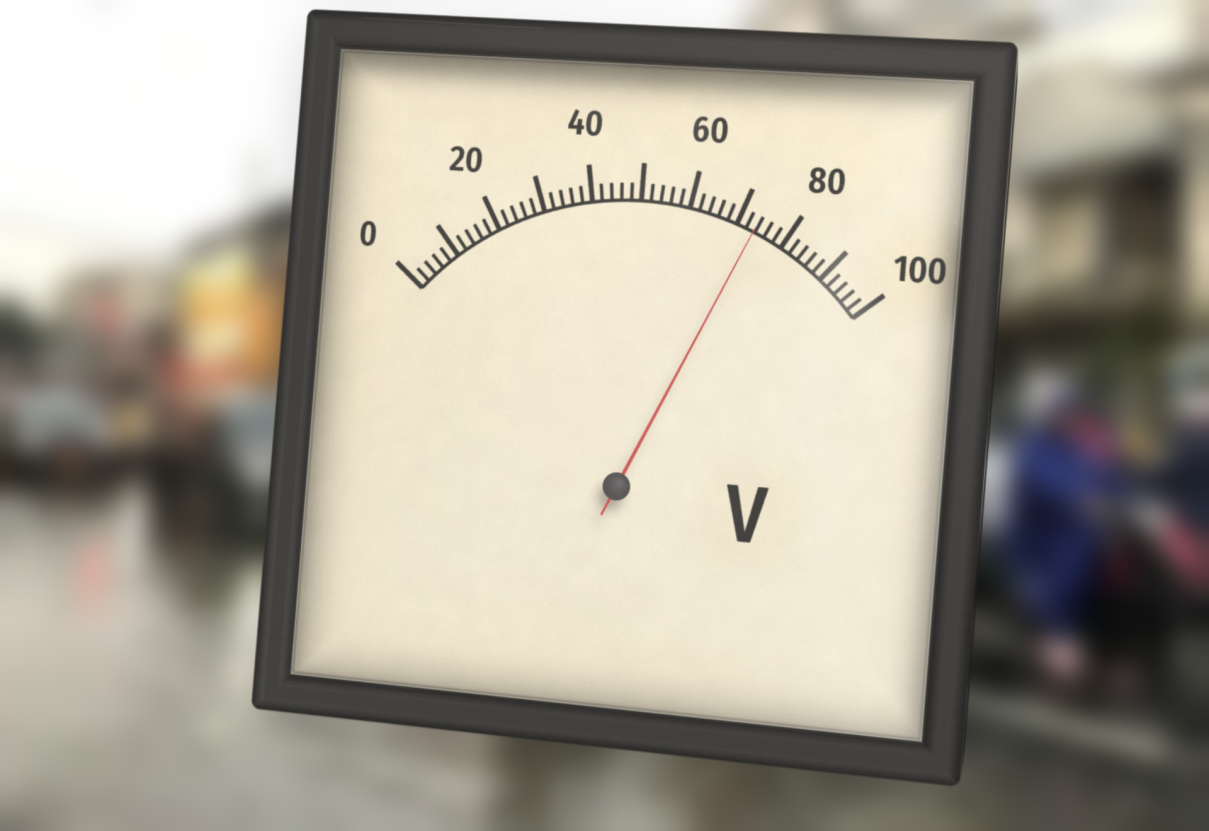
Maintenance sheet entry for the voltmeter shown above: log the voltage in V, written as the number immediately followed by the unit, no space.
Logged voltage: 74V
